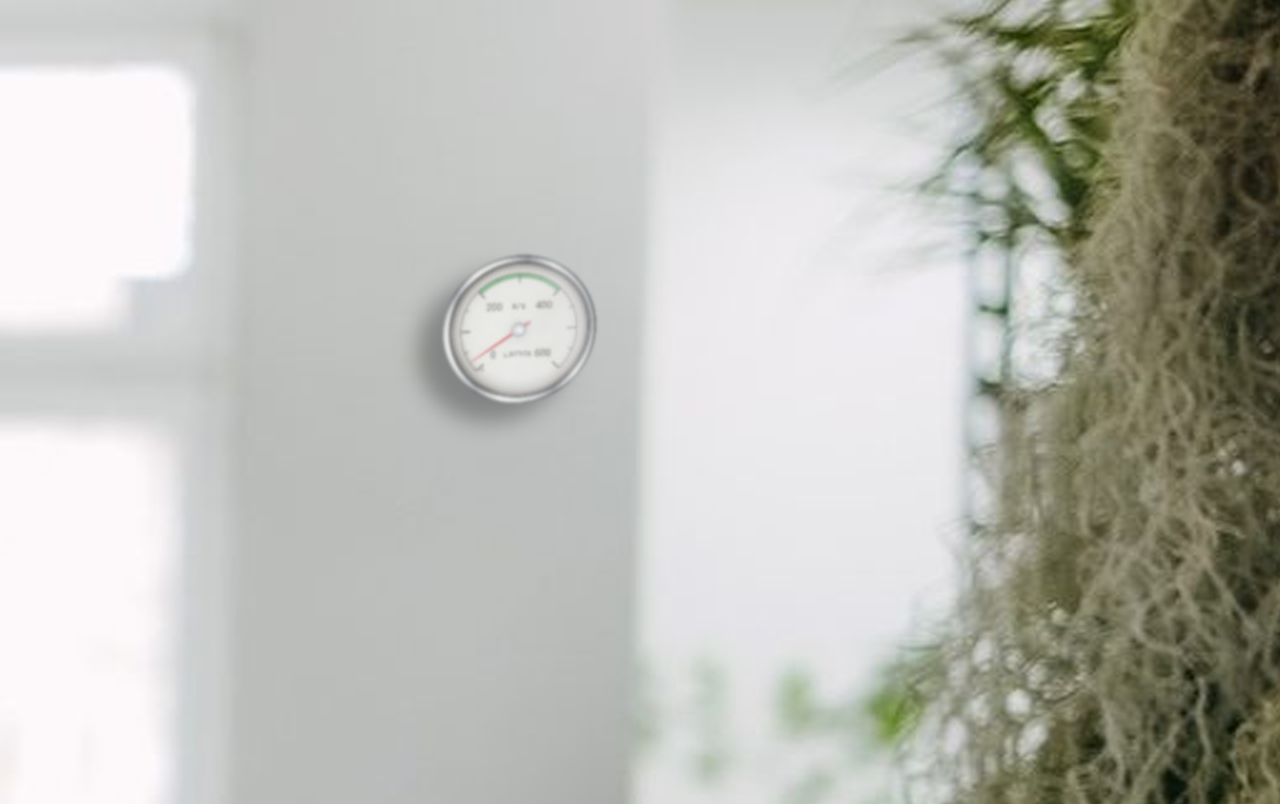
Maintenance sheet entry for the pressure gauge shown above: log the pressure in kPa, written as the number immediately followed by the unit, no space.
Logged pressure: 25kPa
